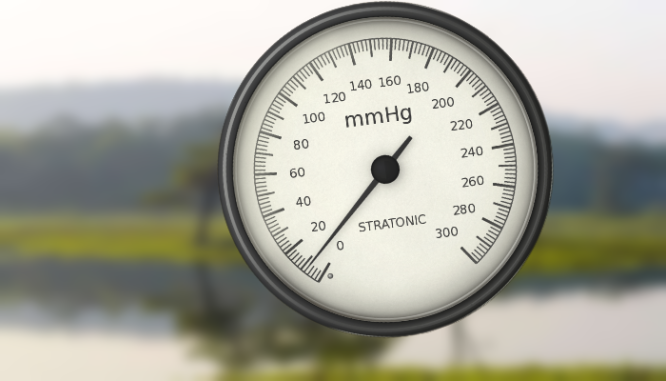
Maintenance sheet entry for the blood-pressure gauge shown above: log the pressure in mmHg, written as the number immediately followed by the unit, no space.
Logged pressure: 8mmHg
